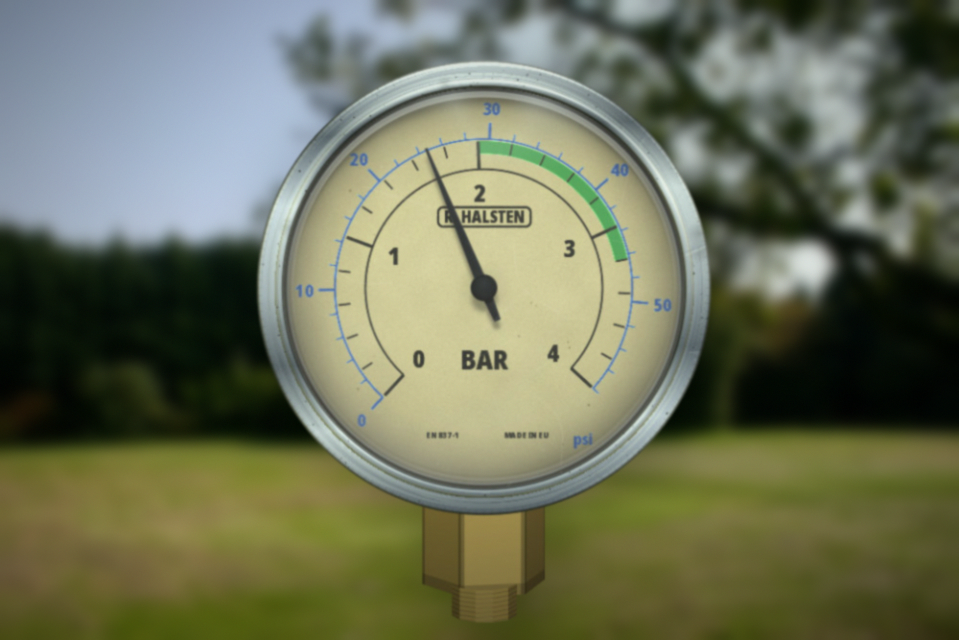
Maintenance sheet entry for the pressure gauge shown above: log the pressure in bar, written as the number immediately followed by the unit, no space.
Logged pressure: 1.7bar
